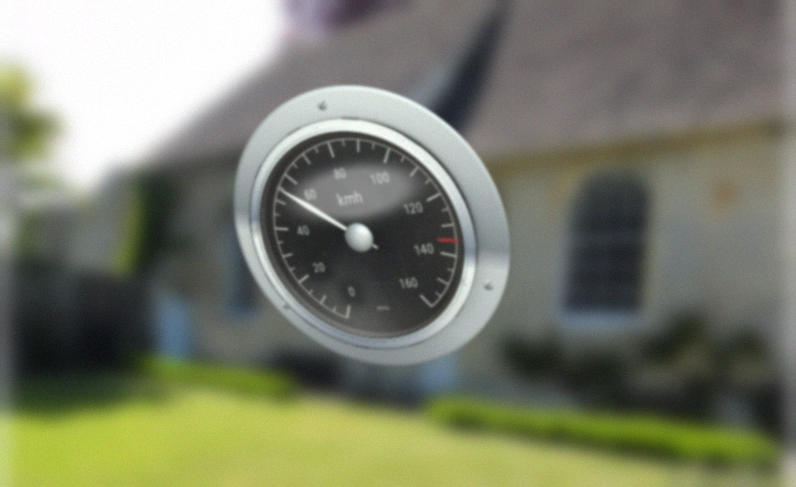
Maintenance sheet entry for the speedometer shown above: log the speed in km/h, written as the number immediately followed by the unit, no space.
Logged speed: 55km/h
